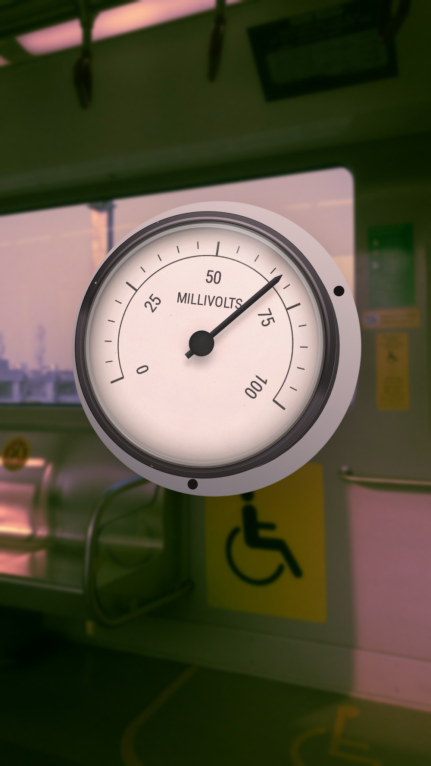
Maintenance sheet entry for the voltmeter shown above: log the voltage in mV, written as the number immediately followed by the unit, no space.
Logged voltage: 67.5mV
